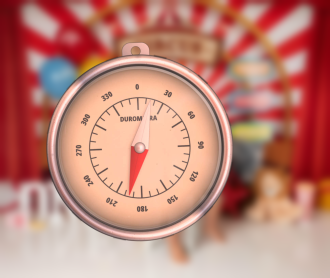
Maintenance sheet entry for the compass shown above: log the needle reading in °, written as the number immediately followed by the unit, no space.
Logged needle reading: 195°
